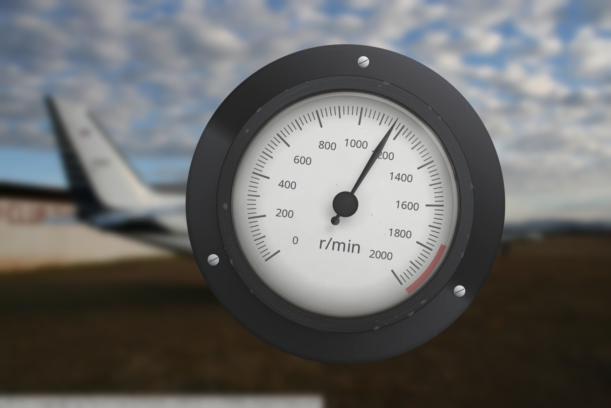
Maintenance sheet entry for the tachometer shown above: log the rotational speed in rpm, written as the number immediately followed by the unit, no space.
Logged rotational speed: 1160rpm
